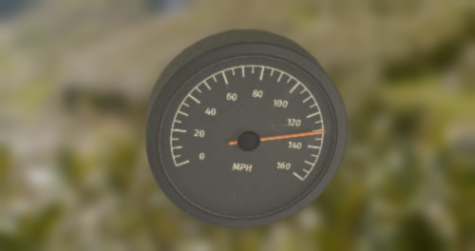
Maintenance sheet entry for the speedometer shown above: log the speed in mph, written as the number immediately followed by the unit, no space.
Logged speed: 130mph
